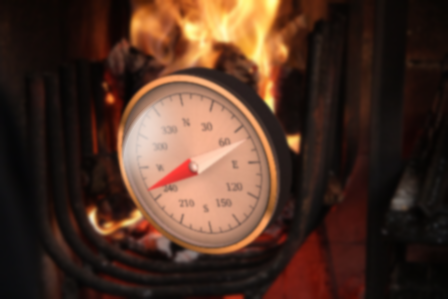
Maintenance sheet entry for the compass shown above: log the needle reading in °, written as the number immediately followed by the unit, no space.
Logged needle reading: 250°
